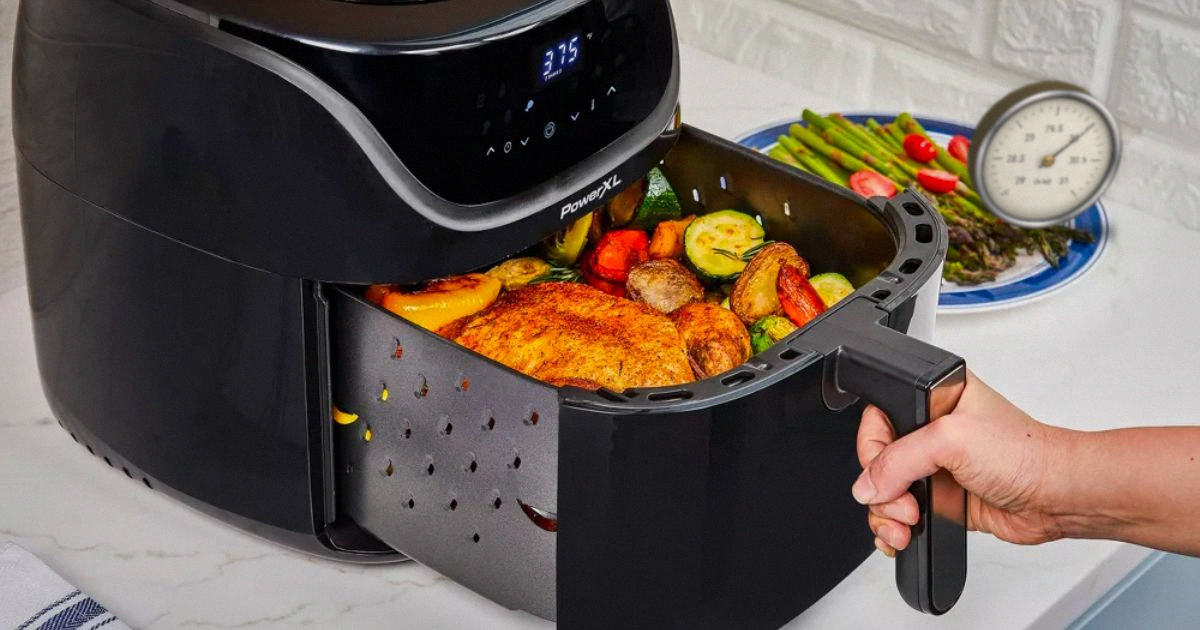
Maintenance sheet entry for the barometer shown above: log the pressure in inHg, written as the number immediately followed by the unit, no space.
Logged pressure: 30inHg
